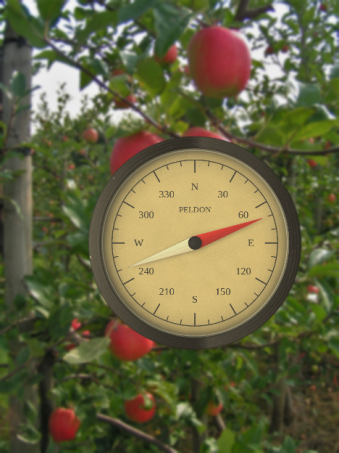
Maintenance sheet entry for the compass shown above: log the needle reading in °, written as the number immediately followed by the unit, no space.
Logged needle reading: 70°
